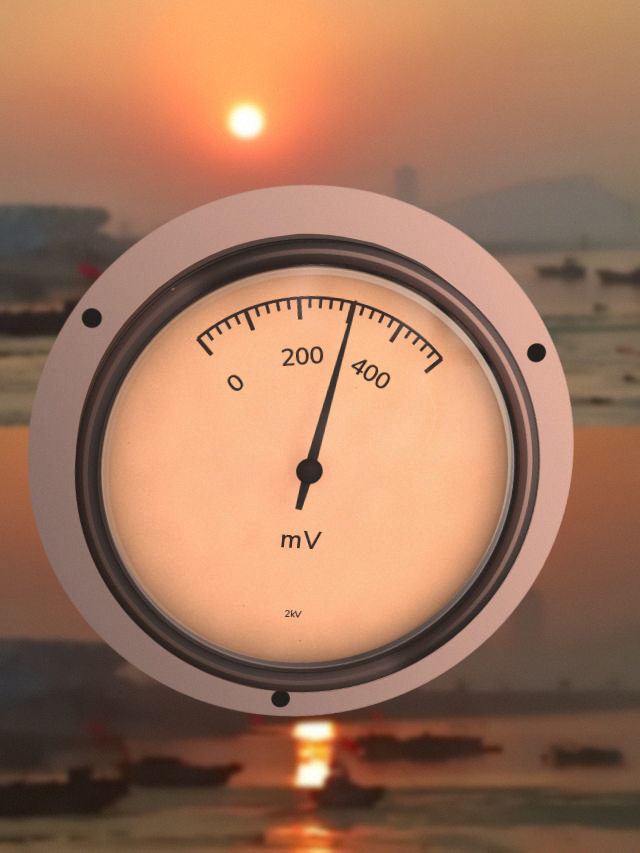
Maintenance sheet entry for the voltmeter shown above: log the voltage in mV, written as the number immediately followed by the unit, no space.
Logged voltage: 300mV
